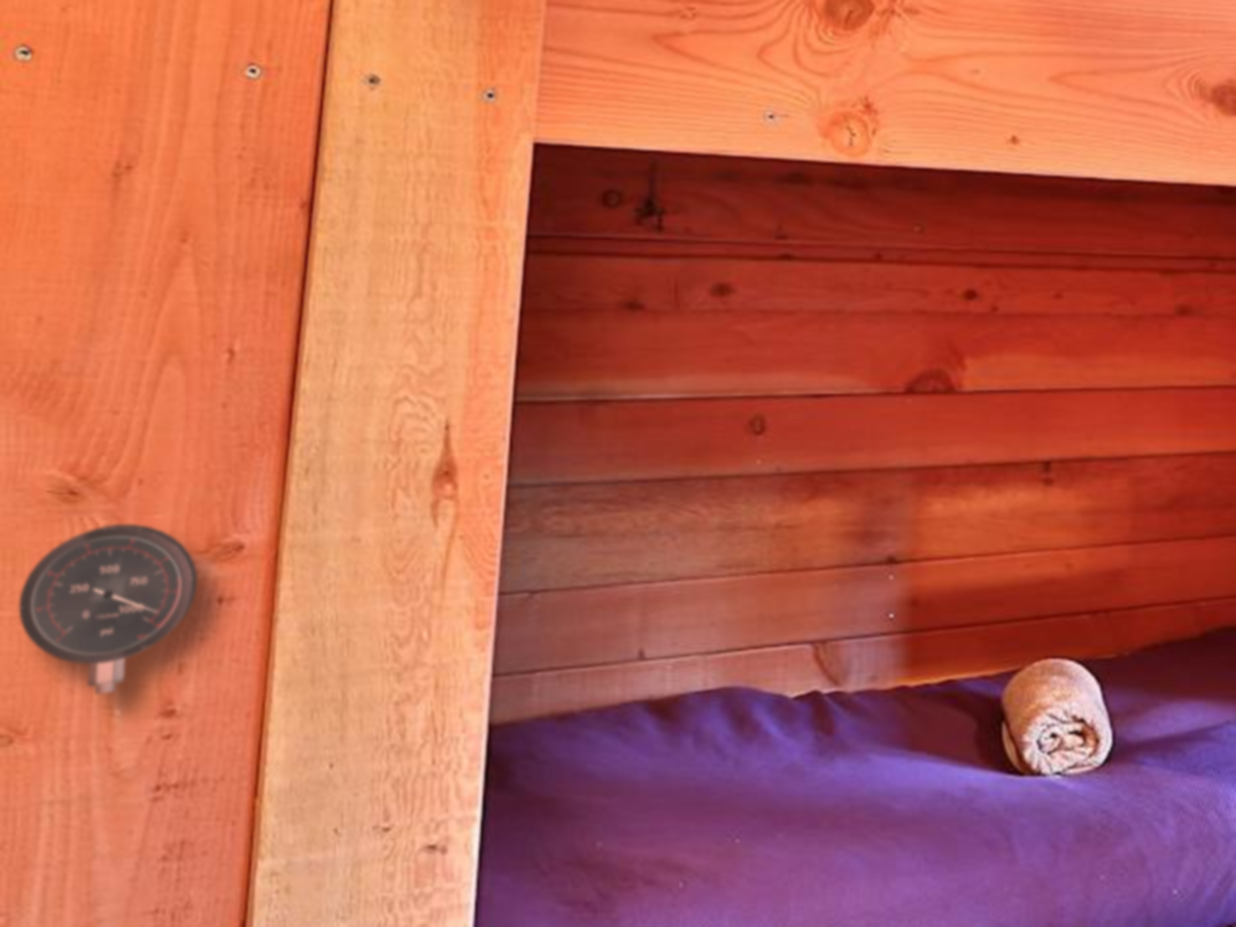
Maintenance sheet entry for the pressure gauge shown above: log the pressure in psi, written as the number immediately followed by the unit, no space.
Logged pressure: 950psi
